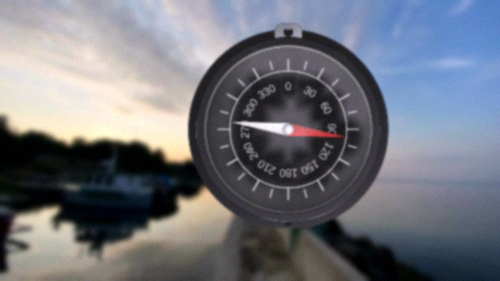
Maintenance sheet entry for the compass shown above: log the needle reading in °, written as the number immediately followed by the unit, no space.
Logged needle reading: 97.5°
